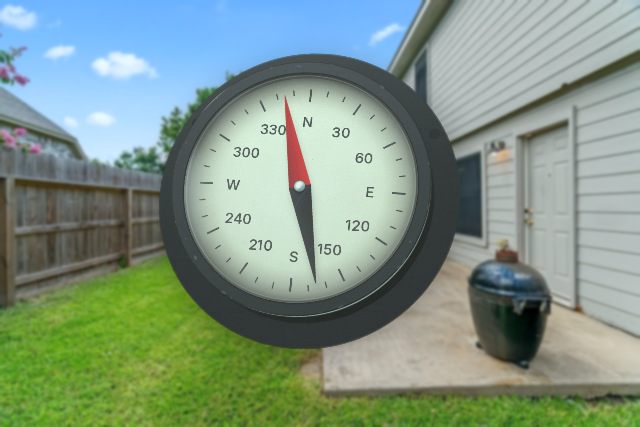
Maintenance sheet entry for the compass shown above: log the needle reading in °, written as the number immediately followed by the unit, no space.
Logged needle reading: 345°
